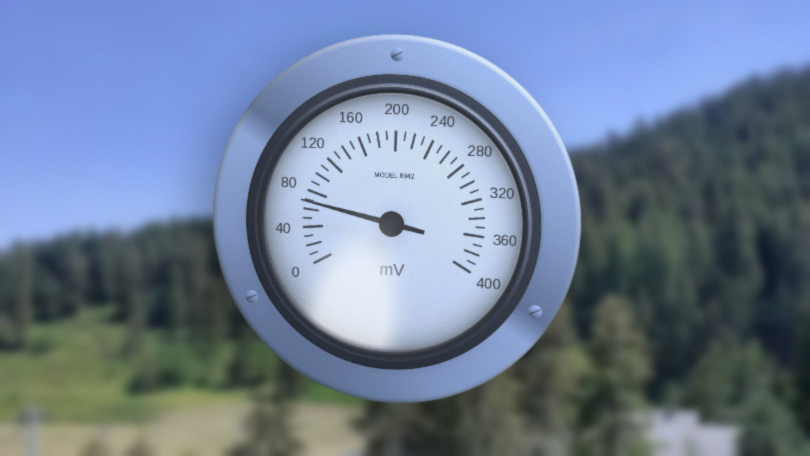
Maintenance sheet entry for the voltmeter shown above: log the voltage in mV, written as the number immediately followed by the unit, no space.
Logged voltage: 70mV
